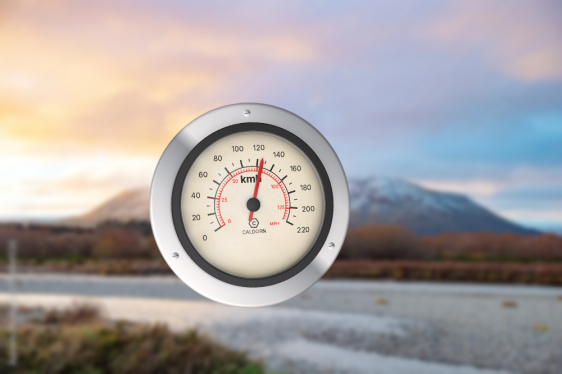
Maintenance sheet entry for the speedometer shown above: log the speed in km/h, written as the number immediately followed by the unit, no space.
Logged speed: 125km/h
